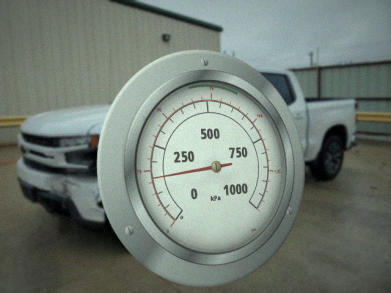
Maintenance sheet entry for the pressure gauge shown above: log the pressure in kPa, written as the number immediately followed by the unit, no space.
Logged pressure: 150kPa
